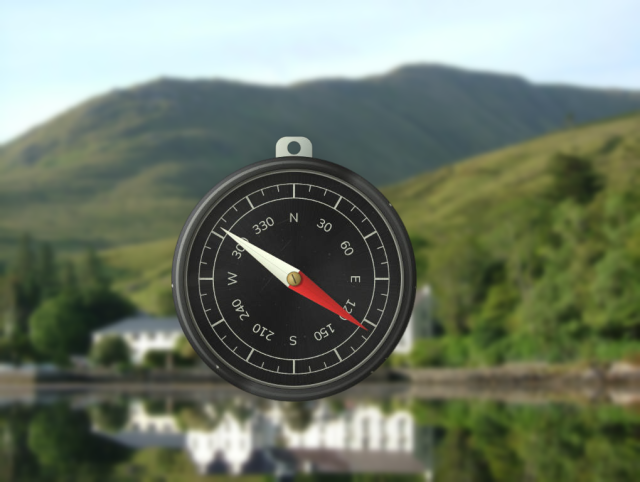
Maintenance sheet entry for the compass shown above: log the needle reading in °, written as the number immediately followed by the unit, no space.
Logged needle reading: 125°
